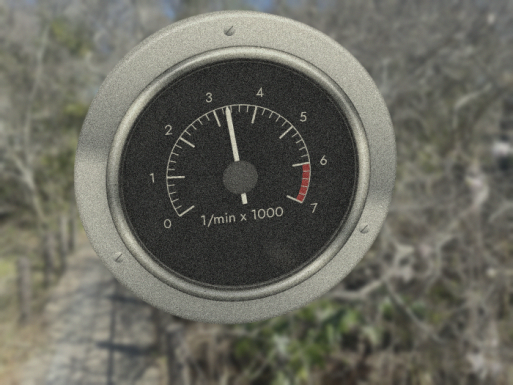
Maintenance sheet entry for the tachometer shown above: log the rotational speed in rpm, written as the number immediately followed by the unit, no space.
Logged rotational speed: 3300rpm
